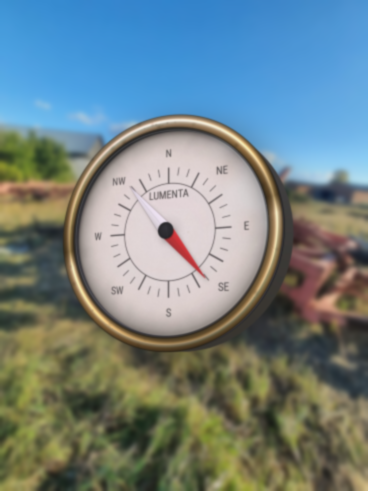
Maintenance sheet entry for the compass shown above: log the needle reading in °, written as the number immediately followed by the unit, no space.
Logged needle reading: 140°
